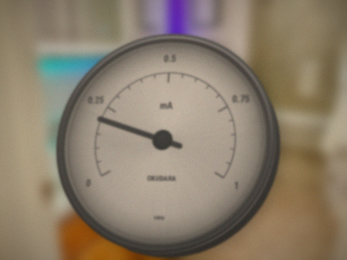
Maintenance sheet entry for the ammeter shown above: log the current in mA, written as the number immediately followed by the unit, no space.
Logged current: 0.2mA
